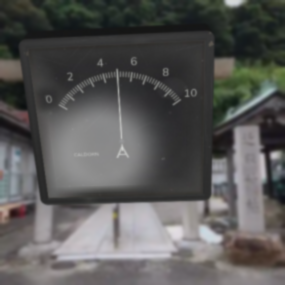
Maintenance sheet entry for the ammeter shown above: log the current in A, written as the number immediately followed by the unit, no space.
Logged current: 5A
